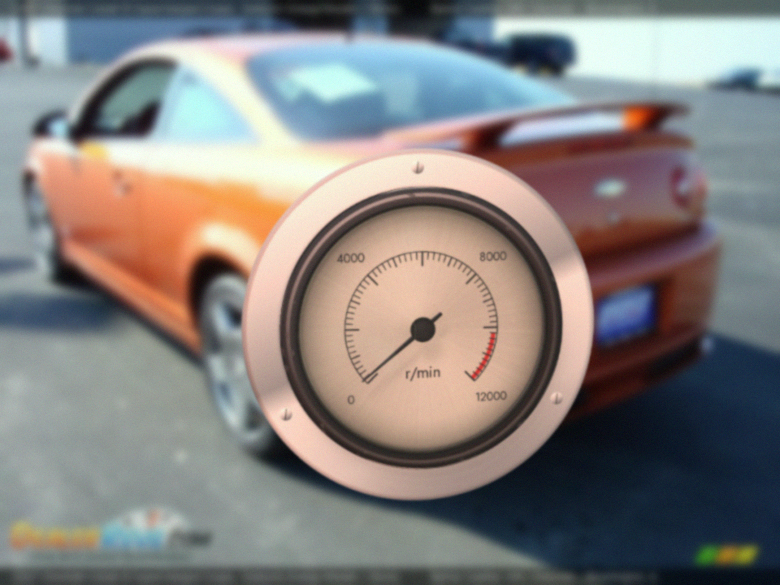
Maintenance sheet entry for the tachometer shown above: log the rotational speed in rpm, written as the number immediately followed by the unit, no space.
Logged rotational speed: 200rpm
